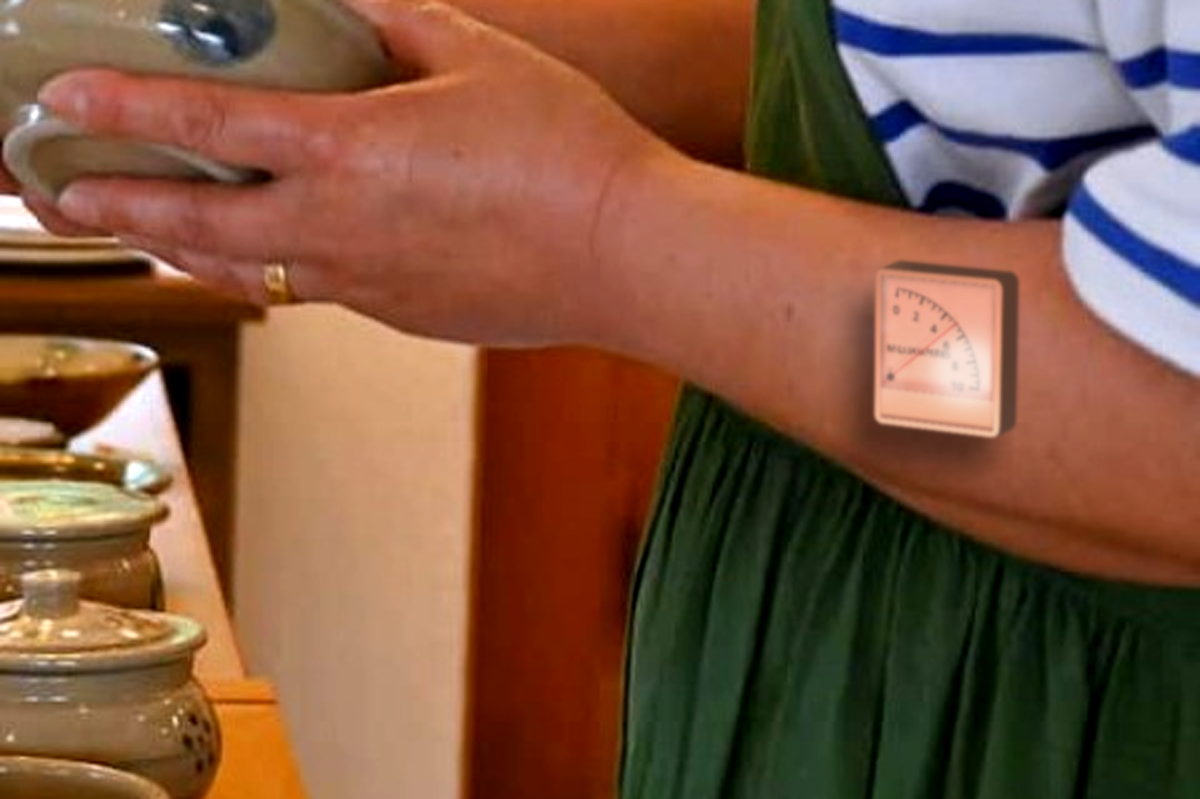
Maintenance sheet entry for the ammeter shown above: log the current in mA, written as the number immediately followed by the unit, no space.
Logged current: 5mA
